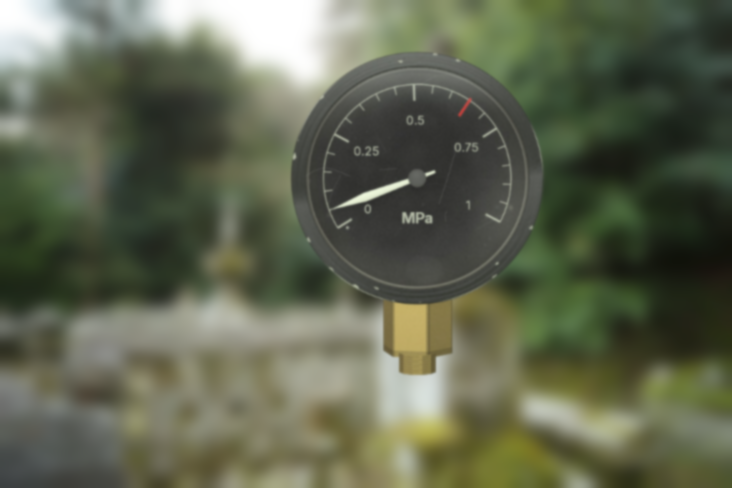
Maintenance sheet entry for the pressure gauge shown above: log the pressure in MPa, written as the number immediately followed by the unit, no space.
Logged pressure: 0.05MPa
